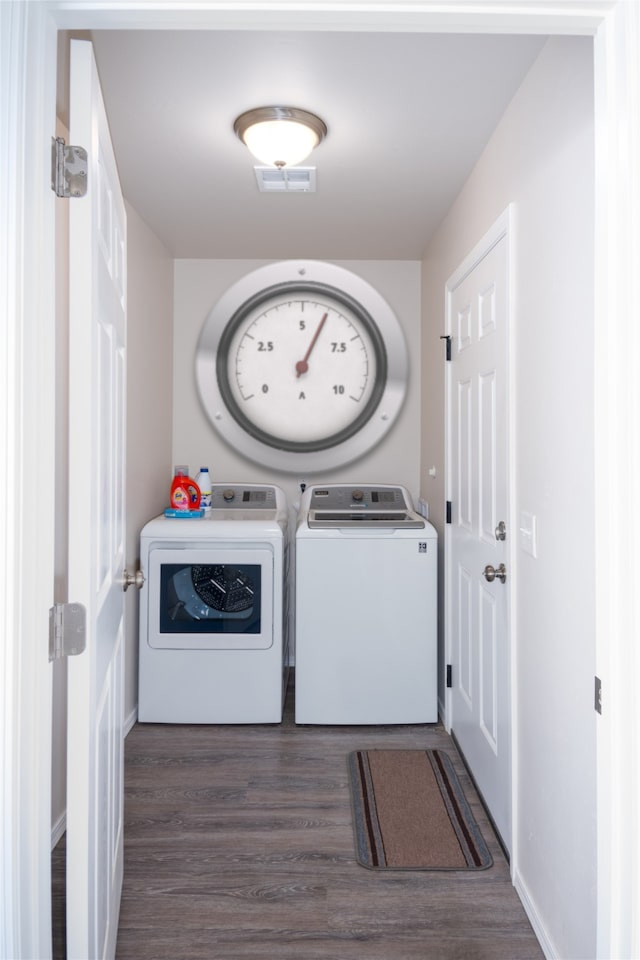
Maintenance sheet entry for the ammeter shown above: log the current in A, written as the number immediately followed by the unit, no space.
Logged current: 6A
